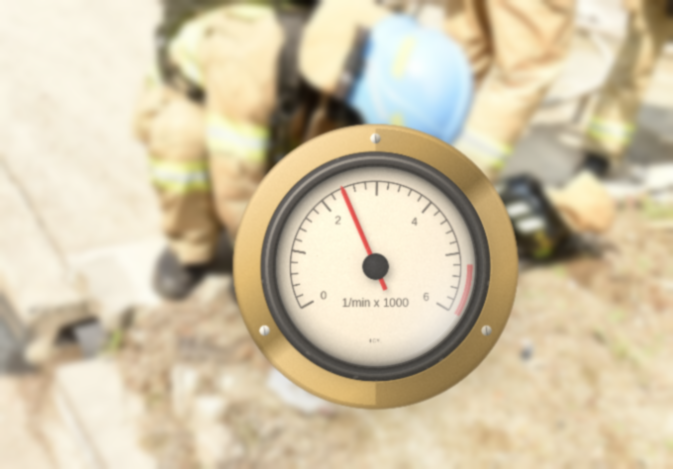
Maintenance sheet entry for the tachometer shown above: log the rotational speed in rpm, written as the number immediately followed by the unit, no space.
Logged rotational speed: 2400rpm
